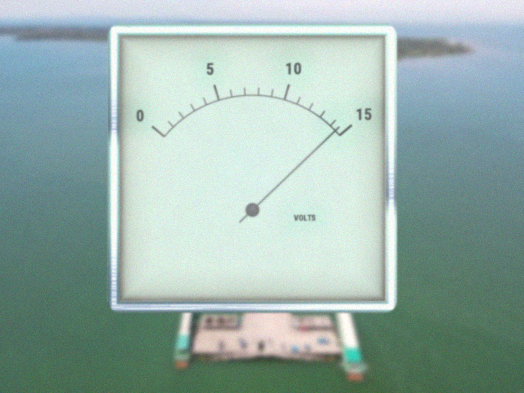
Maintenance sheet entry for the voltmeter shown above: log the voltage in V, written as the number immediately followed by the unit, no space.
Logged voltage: 14.5V
